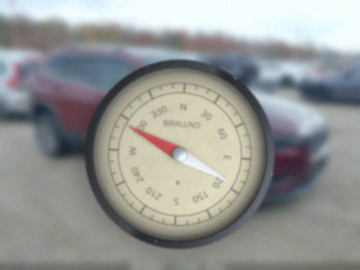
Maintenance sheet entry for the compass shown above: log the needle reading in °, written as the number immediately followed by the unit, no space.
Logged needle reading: 295°
